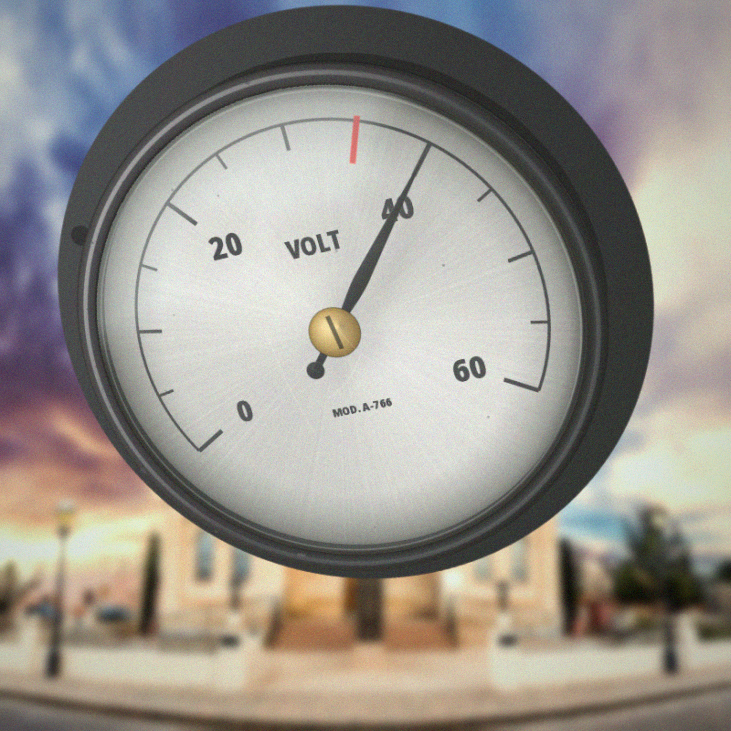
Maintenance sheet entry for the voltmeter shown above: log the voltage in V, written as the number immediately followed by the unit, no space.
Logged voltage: 40V
